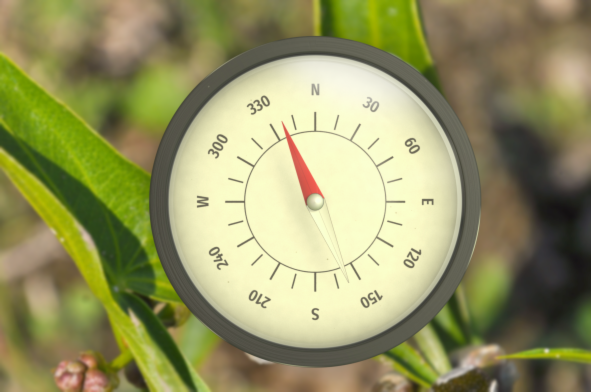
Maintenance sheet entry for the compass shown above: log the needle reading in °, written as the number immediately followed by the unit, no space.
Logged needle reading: 337.5°
